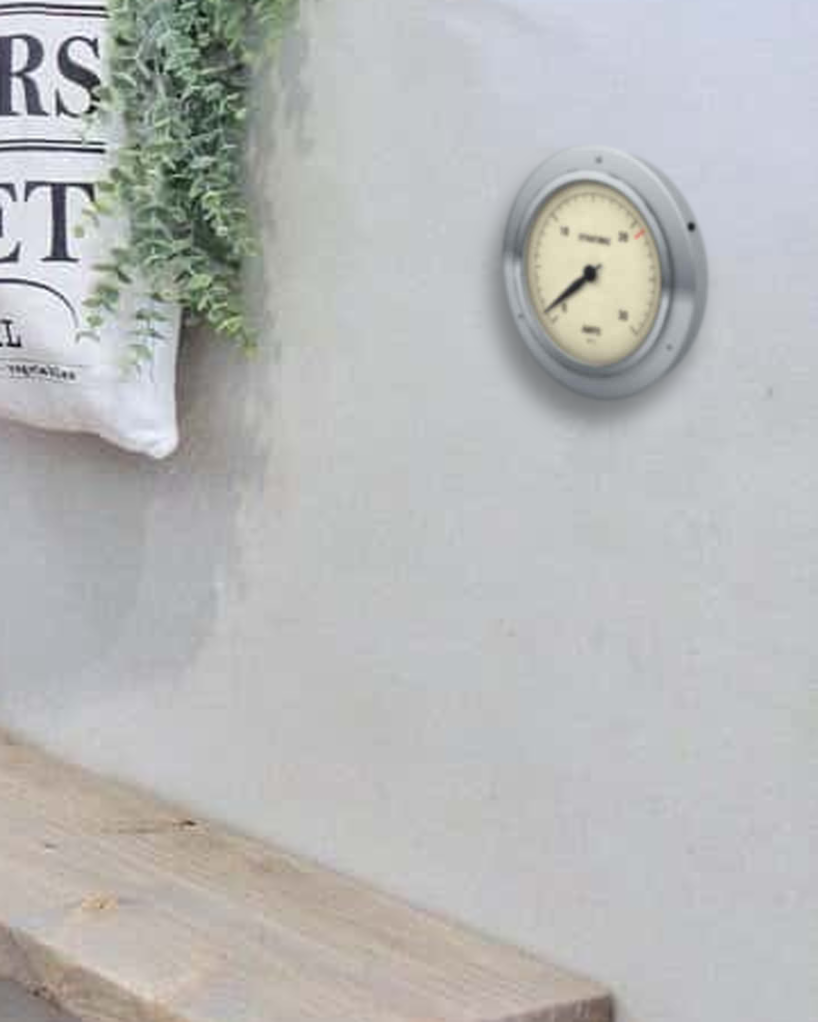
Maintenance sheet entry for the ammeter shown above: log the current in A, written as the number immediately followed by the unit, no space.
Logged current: 1A
